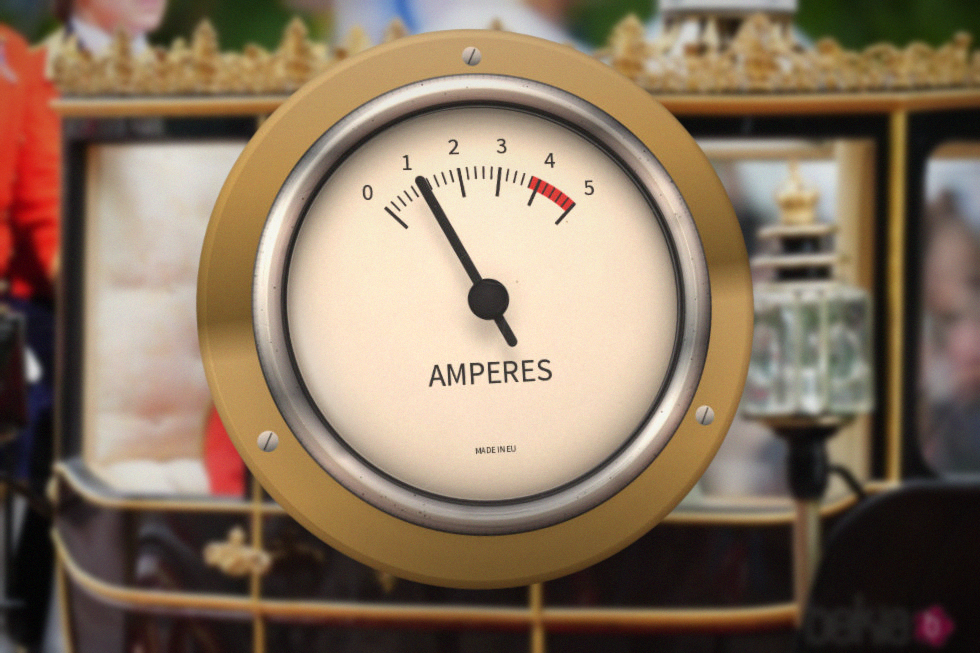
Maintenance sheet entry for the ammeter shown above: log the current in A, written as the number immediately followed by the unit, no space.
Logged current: 1A
